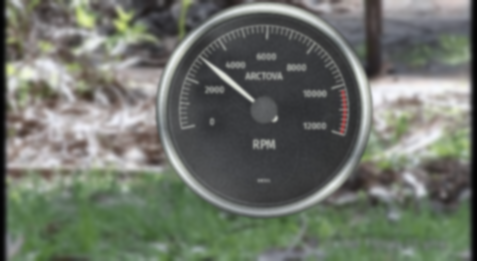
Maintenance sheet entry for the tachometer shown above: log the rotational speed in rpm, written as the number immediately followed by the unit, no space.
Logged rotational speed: 3000rpm
